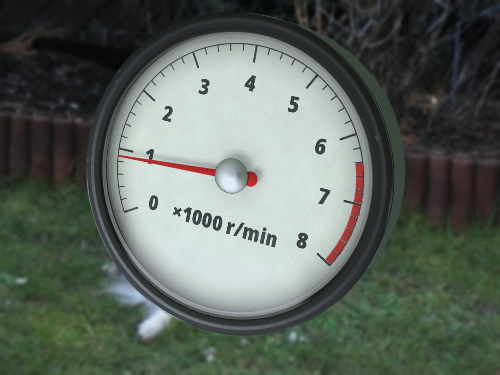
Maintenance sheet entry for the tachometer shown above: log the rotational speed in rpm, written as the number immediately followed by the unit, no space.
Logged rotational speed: 900rpm
